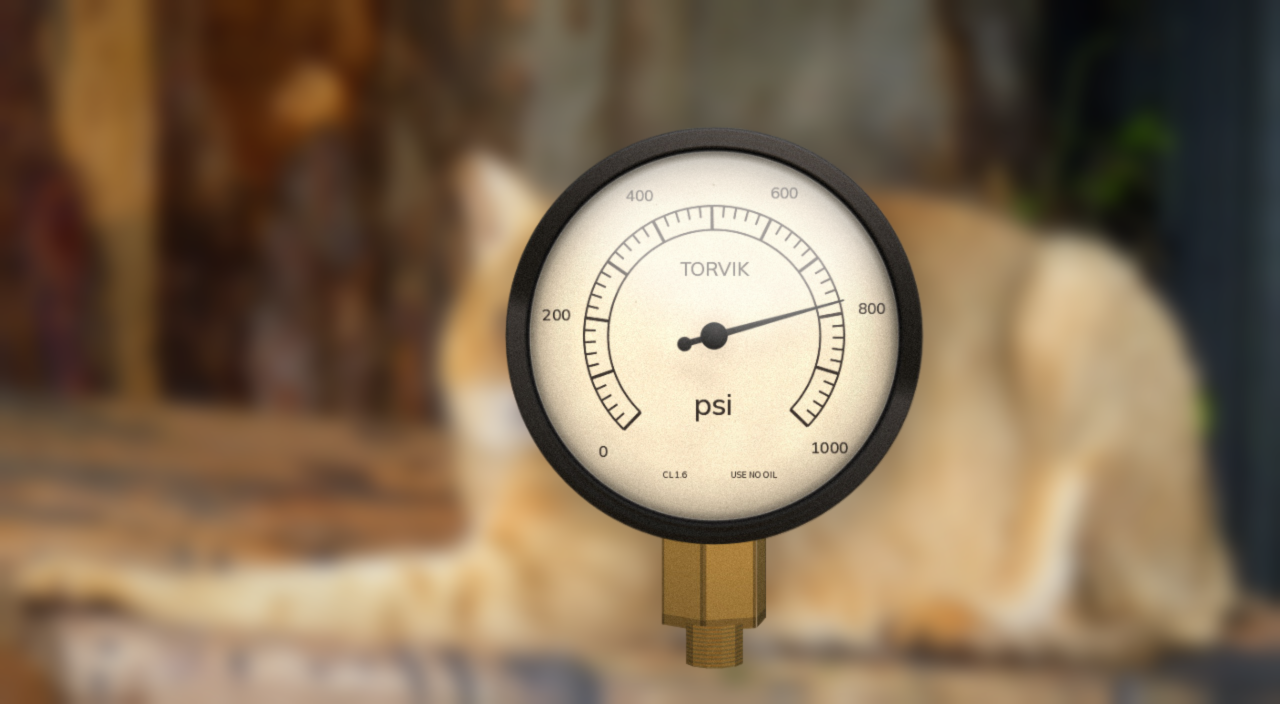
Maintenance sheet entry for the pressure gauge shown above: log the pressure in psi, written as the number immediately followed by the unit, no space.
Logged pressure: 780psi
